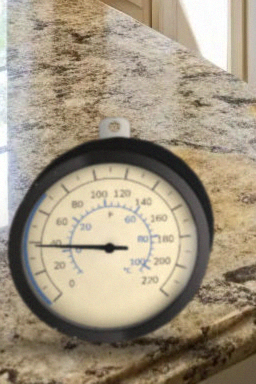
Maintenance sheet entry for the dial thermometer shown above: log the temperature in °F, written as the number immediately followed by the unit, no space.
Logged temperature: 40°F
